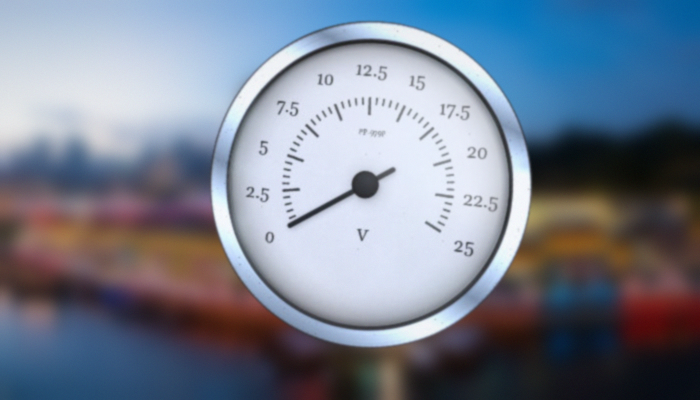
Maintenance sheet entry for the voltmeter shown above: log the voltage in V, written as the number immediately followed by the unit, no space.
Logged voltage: 0V
